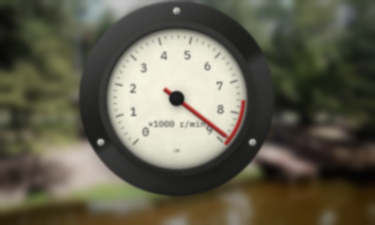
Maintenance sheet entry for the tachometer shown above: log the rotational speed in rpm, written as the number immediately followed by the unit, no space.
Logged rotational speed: 8800rpm
